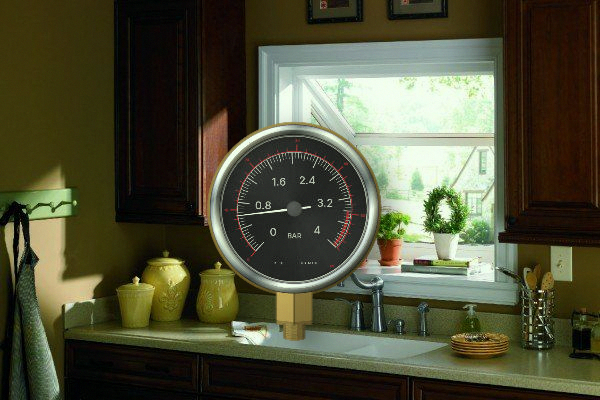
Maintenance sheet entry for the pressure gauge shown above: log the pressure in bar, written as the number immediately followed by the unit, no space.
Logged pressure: 0.6bar
